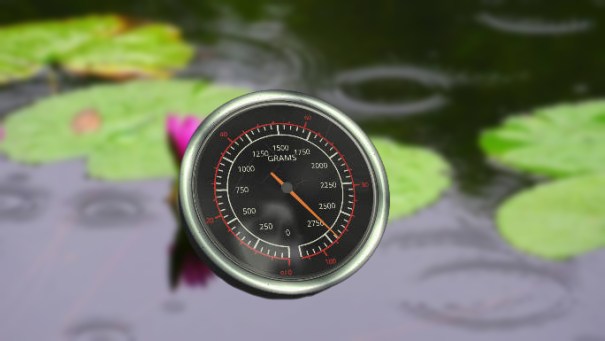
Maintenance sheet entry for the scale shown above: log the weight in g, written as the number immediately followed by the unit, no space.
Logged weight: 2700g
